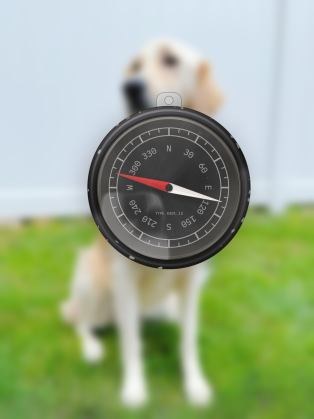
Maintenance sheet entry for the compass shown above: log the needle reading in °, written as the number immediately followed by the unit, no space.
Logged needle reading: 285°
